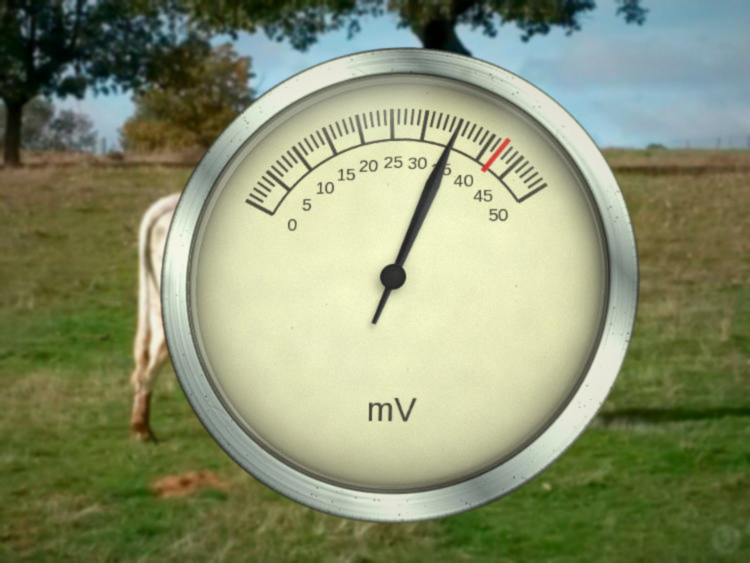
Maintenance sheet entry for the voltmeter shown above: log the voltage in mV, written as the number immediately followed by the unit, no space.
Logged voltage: 35mV
